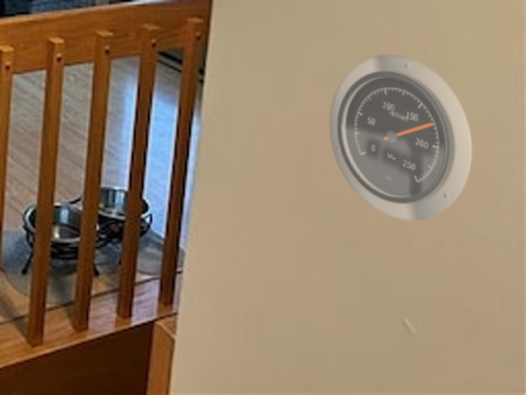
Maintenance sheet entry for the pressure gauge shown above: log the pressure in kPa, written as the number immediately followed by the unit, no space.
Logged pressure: 175kPa
